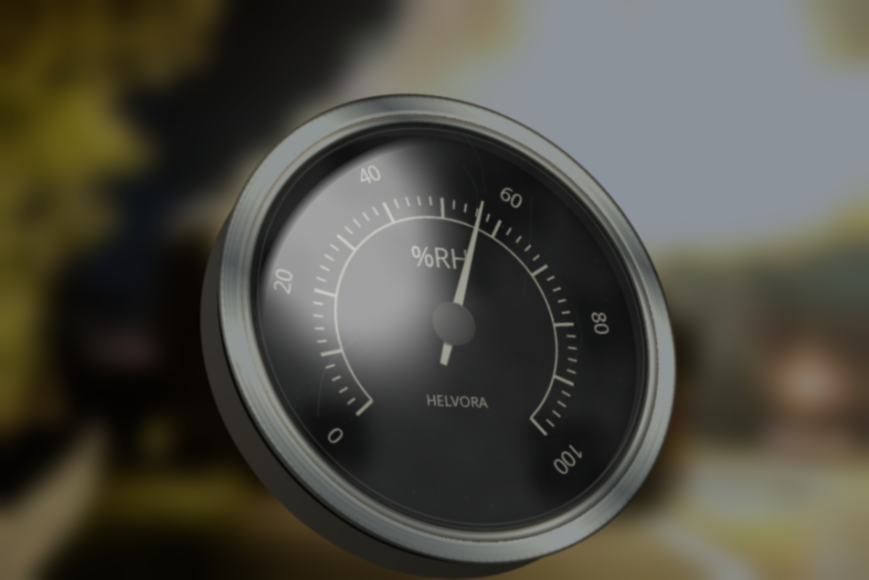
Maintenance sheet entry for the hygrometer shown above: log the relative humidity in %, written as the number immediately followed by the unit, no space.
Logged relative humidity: 56%
